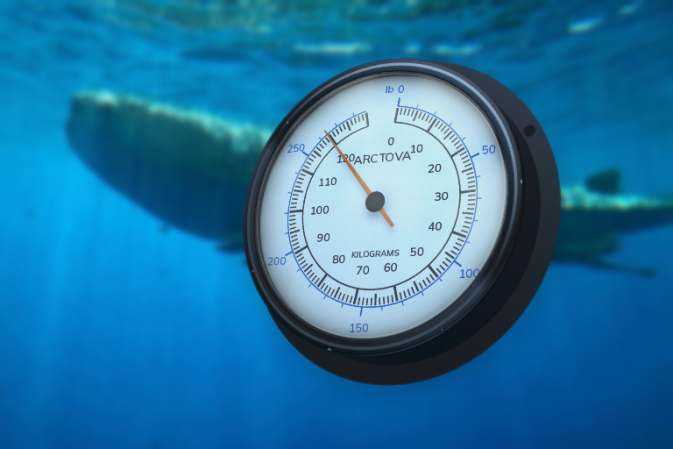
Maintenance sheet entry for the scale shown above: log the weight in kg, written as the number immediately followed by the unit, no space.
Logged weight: 120kg
